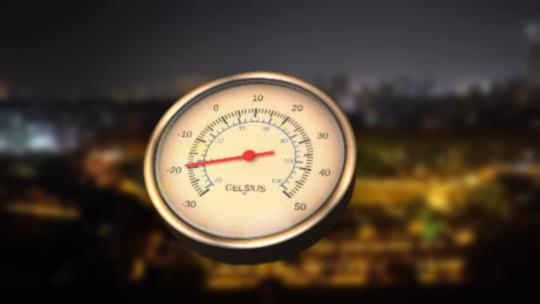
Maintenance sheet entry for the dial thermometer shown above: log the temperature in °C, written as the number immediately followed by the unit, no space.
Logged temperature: -20°C
